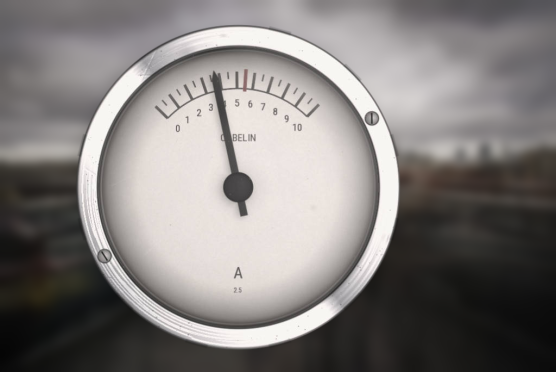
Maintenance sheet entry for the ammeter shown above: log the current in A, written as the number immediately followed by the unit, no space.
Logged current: 3.75A
